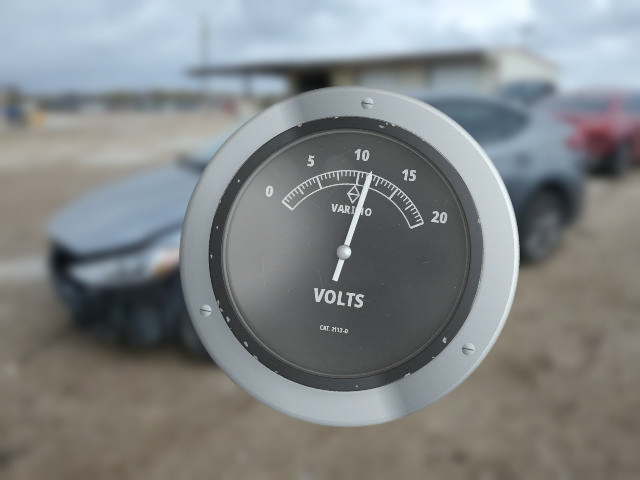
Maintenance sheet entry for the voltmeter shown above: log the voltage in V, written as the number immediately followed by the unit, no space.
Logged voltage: 11.5V
